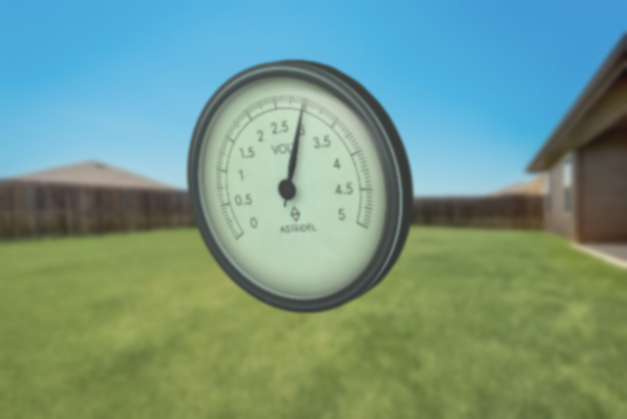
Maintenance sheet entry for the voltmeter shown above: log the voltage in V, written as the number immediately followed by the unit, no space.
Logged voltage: 3V
